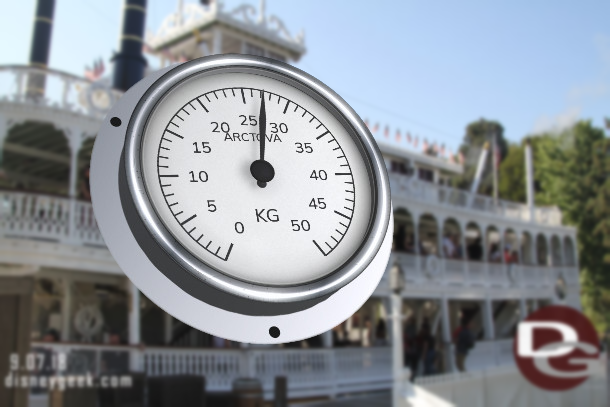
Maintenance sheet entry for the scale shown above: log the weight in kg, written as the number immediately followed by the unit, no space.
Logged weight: 27kg
